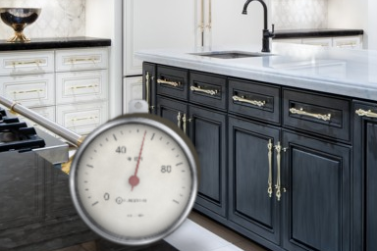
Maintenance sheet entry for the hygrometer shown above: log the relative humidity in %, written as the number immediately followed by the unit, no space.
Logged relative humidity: 56%
